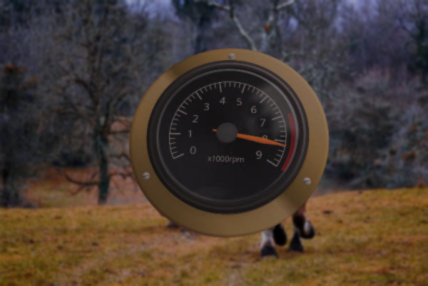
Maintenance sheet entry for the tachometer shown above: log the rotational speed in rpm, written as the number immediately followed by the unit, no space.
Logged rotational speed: 8200rpm
